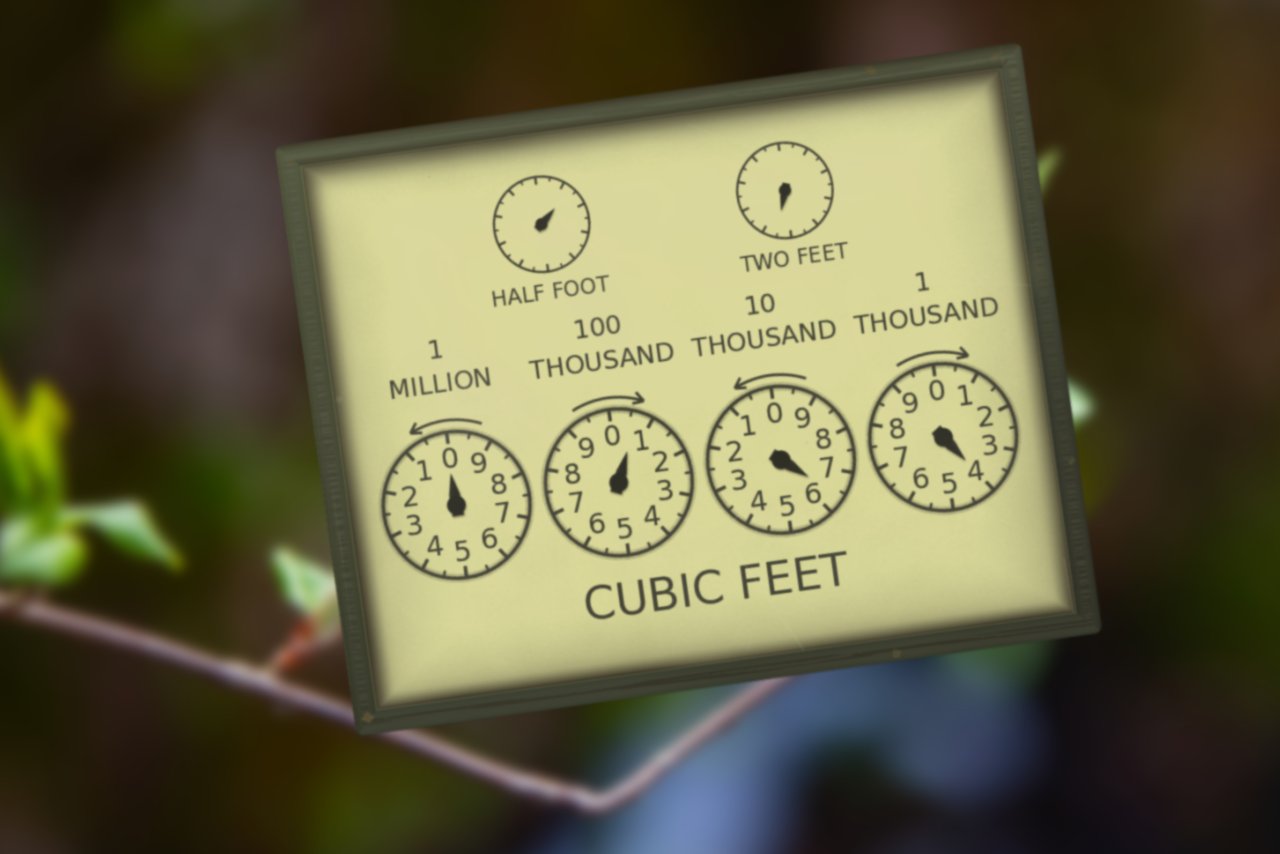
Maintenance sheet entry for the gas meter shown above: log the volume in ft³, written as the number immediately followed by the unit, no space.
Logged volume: 6400ft³
